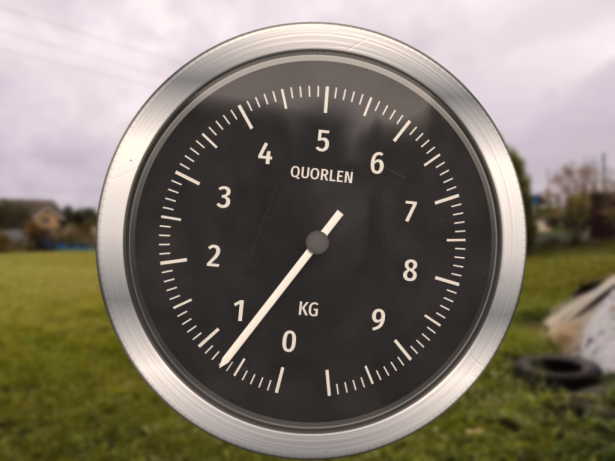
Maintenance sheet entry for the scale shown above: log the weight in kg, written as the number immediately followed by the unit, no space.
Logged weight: 0.7kg
